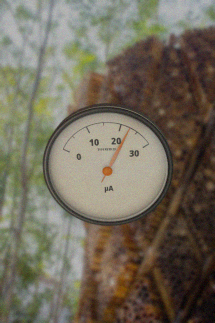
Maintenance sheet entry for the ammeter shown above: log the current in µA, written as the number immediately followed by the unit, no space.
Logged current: 22.5µA
